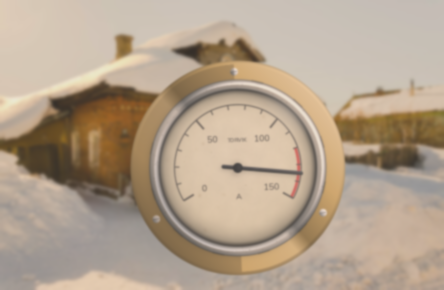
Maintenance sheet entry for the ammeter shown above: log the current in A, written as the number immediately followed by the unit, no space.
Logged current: 135A
